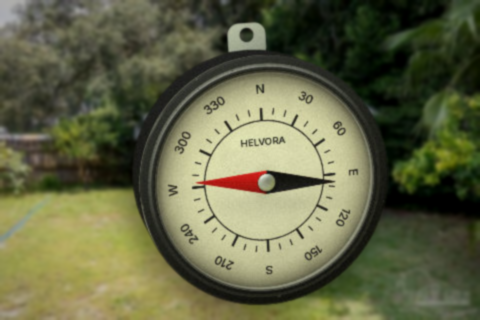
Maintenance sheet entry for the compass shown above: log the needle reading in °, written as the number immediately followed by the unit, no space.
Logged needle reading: 275°
